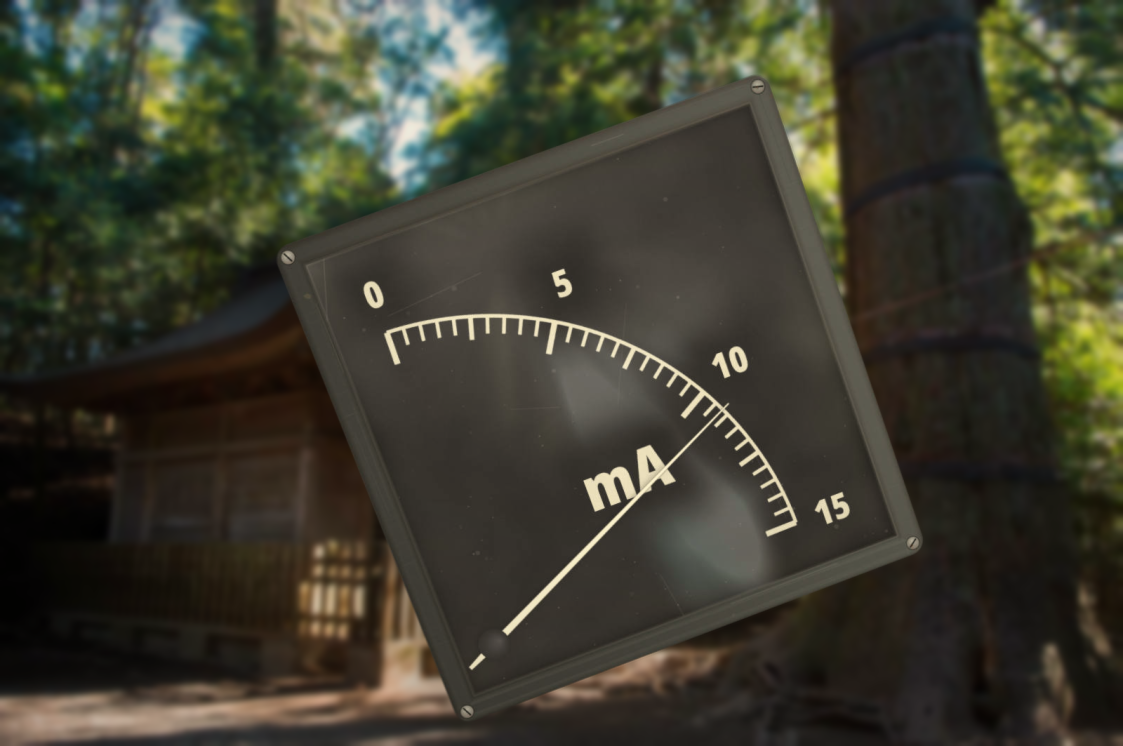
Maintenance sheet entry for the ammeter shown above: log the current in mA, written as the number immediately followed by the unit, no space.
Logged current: 10.75mA
